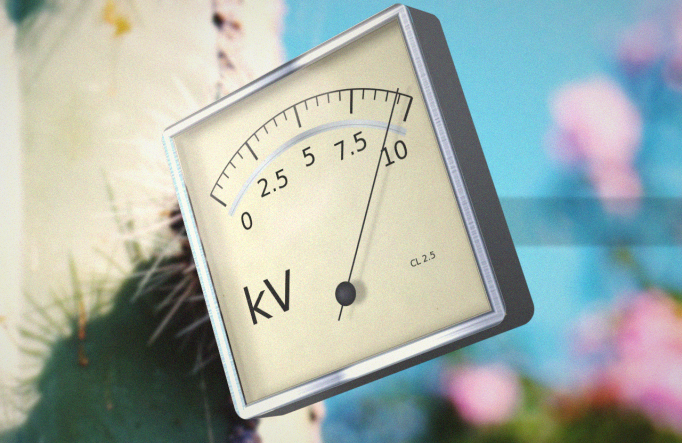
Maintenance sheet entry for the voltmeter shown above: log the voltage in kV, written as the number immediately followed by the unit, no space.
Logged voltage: 9.5kV
